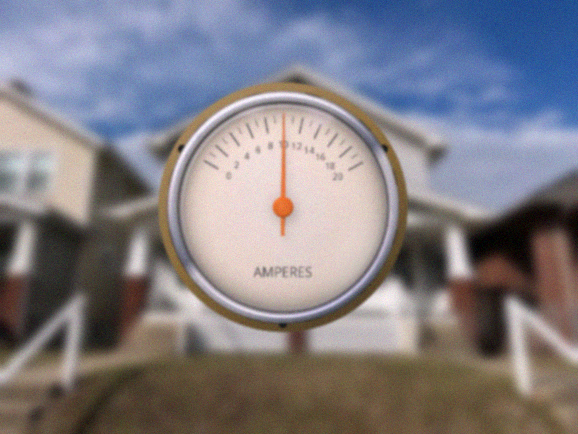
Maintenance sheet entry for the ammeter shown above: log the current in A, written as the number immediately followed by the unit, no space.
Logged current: 10A
